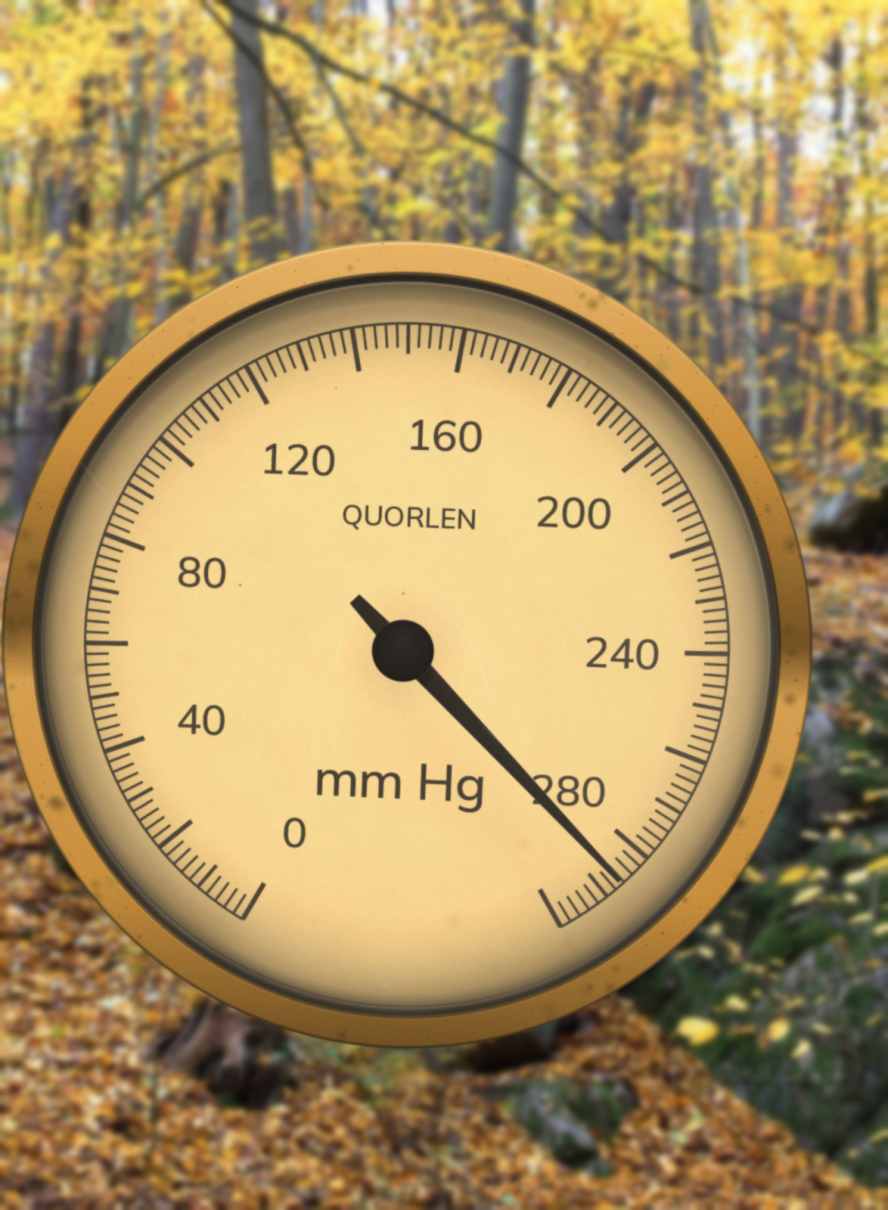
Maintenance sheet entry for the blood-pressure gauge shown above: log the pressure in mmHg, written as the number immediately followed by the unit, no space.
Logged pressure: 286mmHg
